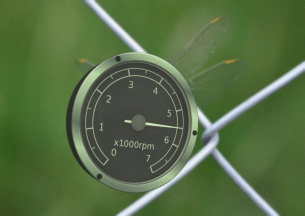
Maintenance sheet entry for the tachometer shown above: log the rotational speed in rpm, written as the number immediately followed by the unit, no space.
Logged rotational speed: 5500rpm
